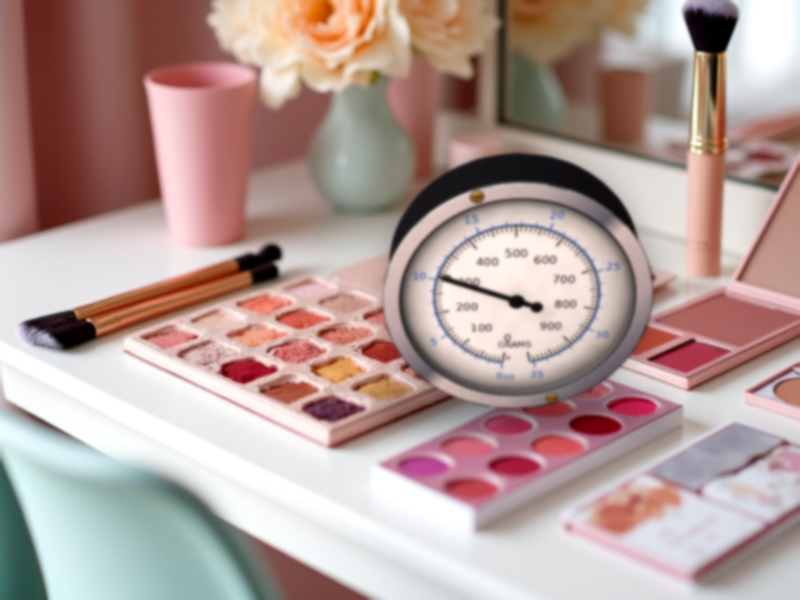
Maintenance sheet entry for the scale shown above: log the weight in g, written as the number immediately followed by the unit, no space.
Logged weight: 300g
